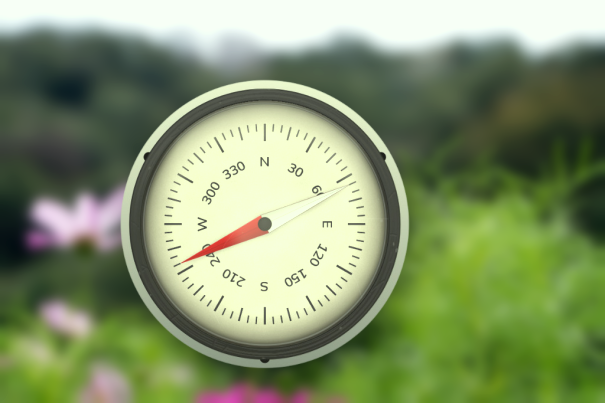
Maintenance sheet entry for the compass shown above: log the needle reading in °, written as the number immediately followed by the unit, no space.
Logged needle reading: 245°
